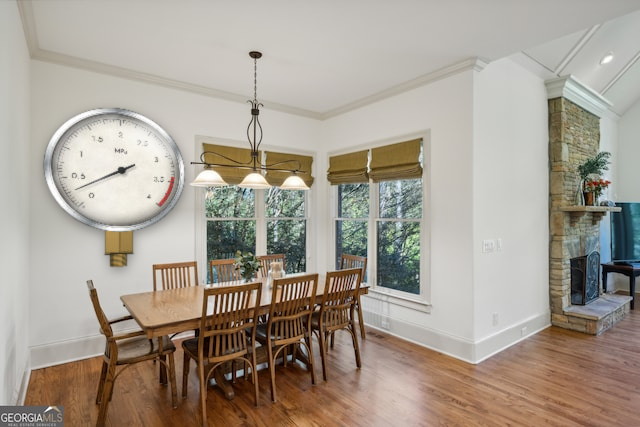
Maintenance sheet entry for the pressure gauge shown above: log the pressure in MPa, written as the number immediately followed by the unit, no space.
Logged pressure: 0.25MPa
